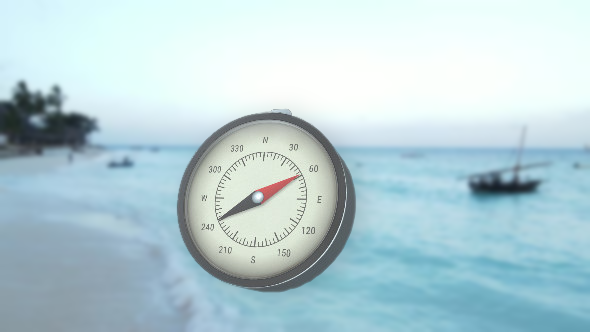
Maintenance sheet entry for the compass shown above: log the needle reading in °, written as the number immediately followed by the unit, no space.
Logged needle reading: 60°
